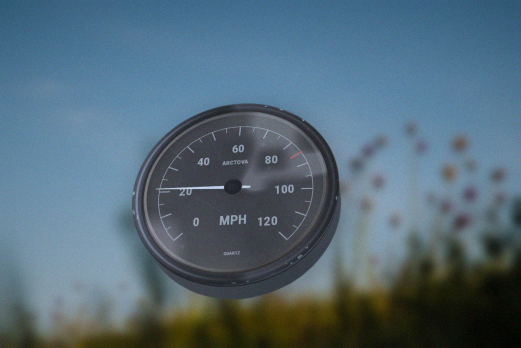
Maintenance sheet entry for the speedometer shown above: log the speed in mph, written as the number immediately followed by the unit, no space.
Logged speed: 20mph
